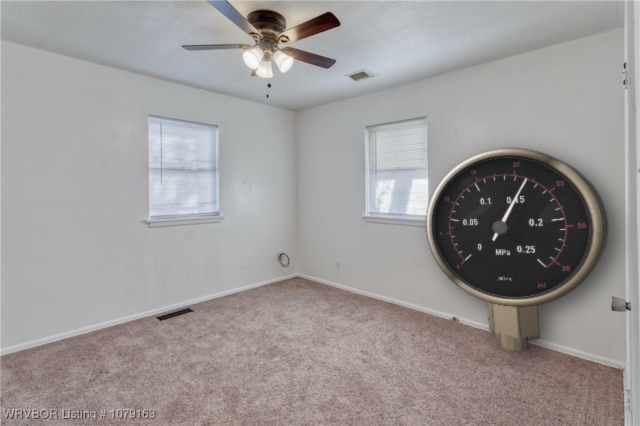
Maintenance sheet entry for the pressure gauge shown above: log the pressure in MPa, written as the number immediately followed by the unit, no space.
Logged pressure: 0.15MPa
